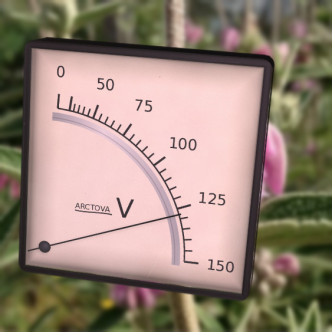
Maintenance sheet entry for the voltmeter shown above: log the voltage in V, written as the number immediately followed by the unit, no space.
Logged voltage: 127.5V
